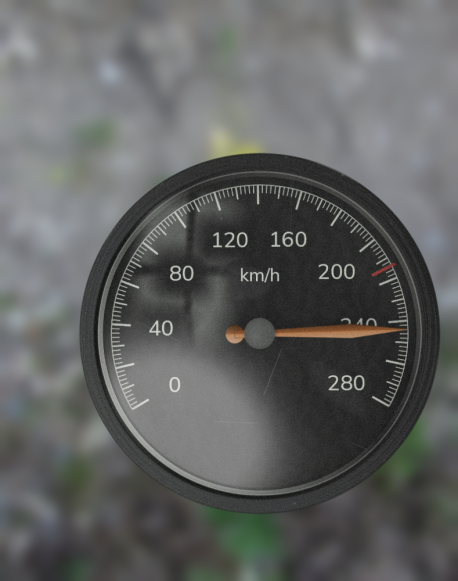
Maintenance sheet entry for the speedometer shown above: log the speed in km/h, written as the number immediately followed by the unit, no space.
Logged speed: 244km/h
